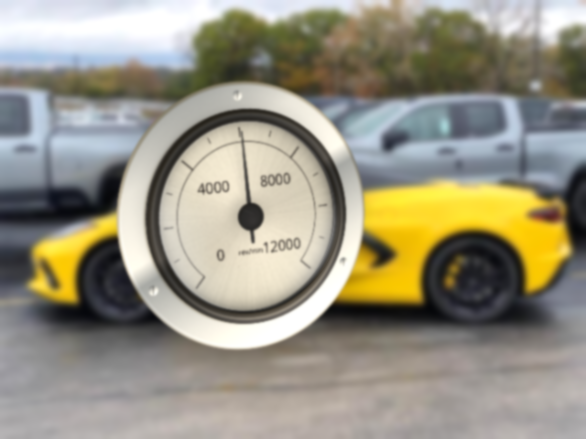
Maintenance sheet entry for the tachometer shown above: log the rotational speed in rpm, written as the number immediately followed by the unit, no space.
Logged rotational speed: 6000rpm
